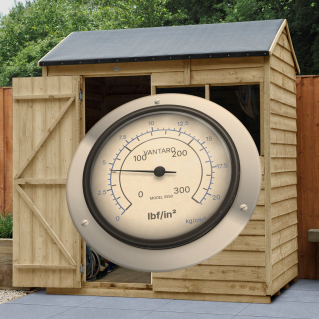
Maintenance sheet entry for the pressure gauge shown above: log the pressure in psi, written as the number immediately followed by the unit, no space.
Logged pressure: 60psi
